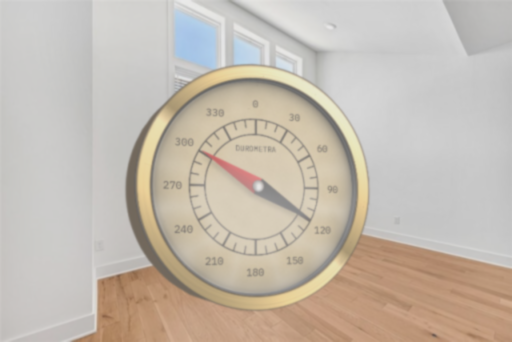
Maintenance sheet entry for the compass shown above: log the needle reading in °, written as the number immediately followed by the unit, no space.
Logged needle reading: 300°
